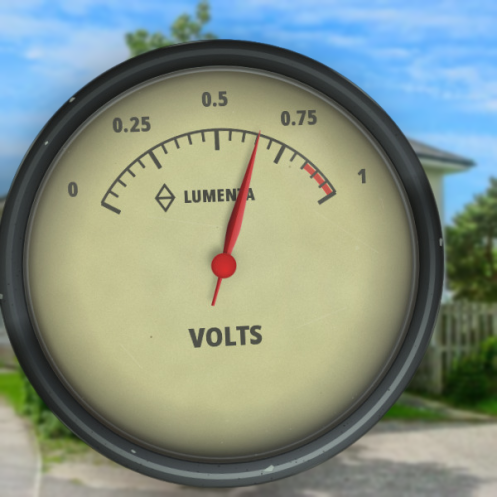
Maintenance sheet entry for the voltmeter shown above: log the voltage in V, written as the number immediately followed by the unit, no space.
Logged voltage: 0.65V
